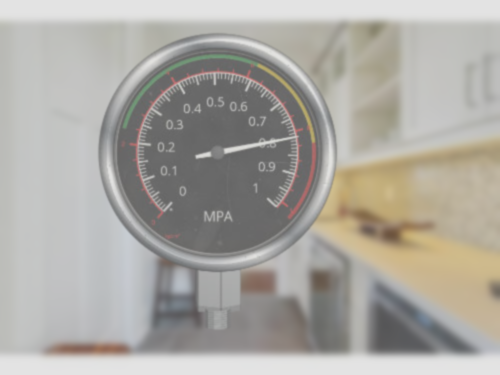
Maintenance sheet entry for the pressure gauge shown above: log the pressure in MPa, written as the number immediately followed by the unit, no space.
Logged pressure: 0.8MPa
